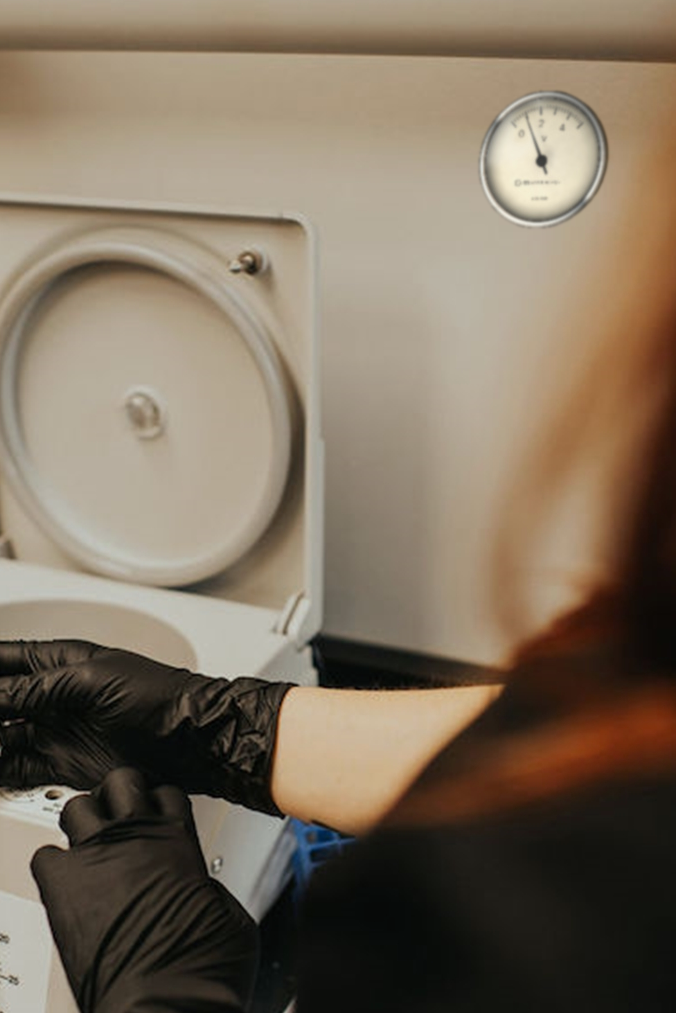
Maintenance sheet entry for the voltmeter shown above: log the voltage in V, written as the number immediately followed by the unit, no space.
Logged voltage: 1V
